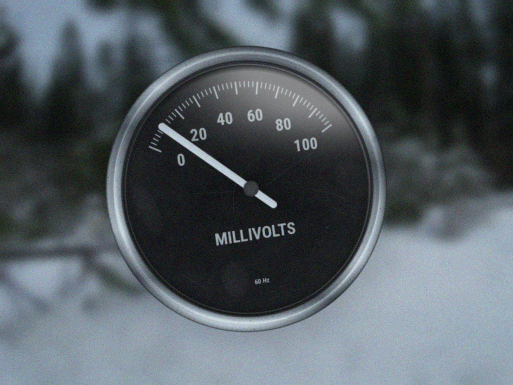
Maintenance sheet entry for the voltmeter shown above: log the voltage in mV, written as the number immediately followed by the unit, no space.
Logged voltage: 10mV
